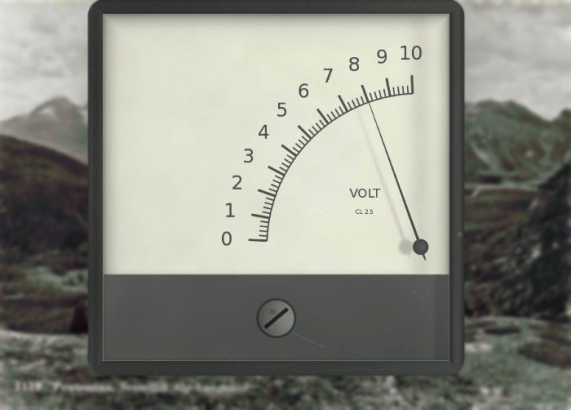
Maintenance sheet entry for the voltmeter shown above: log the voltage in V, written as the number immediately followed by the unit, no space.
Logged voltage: 8V
